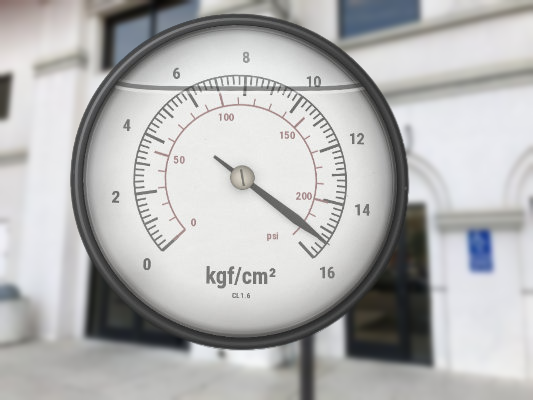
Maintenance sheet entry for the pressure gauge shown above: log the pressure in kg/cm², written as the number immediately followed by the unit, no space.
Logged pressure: 15.4kg/cm²
